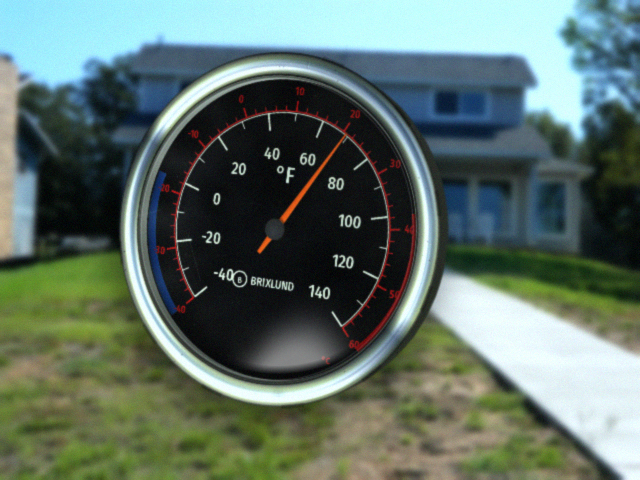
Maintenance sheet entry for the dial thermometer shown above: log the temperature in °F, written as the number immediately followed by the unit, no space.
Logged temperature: 70°F
